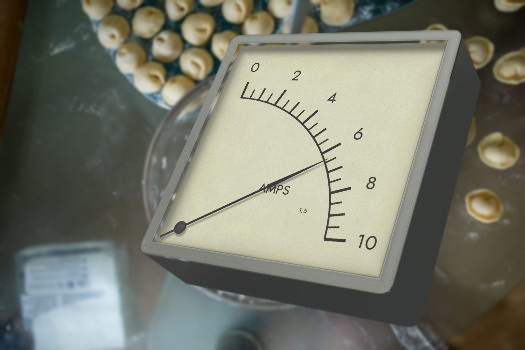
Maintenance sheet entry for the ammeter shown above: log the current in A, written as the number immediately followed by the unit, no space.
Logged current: 6.5A
